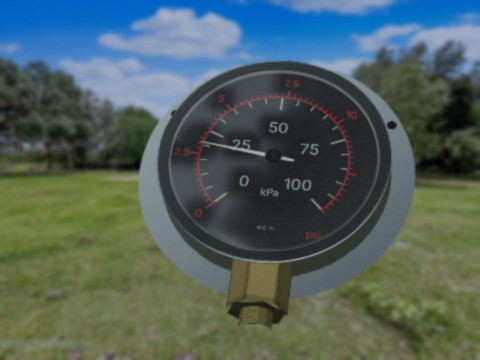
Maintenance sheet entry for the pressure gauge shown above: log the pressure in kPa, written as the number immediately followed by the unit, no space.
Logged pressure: 20kPa
